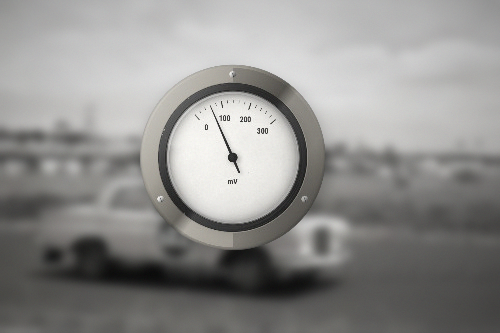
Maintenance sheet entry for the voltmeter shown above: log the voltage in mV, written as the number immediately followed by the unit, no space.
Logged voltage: 60mV
